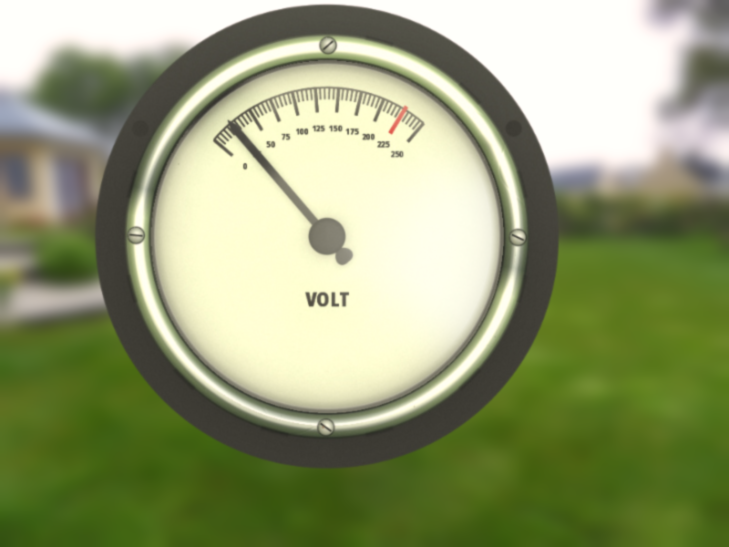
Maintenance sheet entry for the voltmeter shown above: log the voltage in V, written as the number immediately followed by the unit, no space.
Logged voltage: 25V
